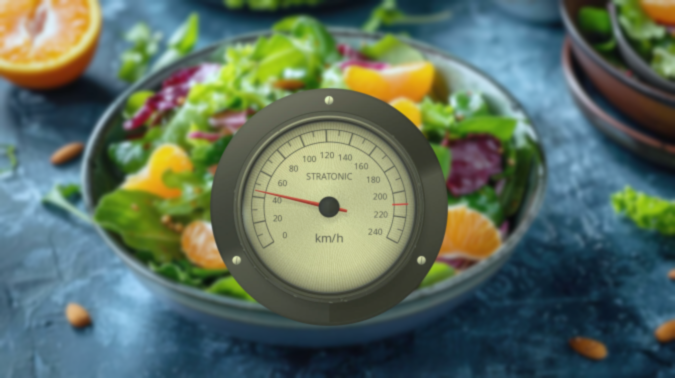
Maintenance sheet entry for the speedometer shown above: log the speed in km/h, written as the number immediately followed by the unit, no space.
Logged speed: 45km/h
